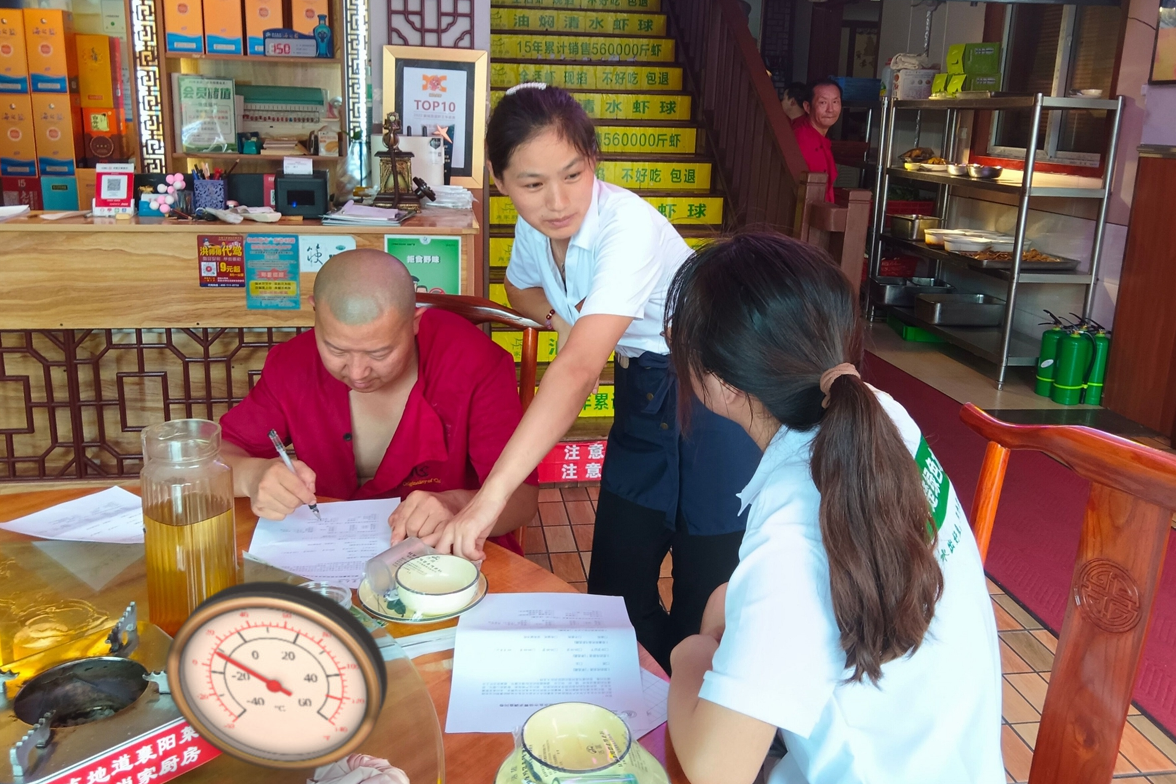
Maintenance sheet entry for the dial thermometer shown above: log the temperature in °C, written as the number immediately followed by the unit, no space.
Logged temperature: -10°C
